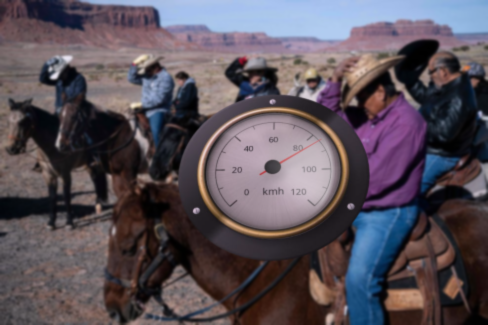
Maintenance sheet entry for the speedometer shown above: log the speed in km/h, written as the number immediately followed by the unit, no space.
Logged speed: 85km/h
